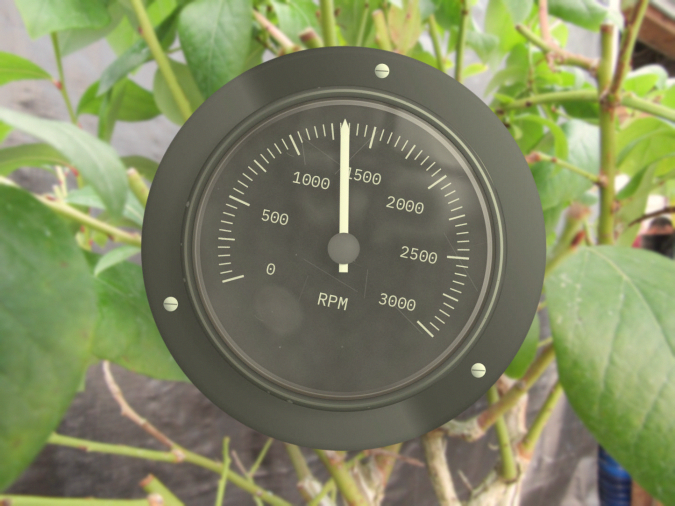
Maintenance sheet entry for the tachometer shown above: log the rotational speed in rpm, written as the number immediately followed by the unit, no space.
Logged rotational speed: 1325rpm
